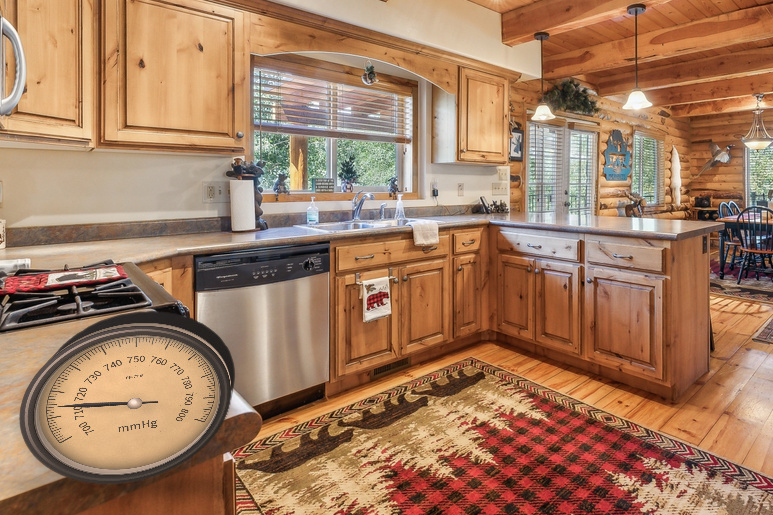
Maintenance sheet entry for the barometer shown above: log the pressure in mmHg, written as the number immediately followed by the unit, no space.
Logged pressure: 715mmHg
